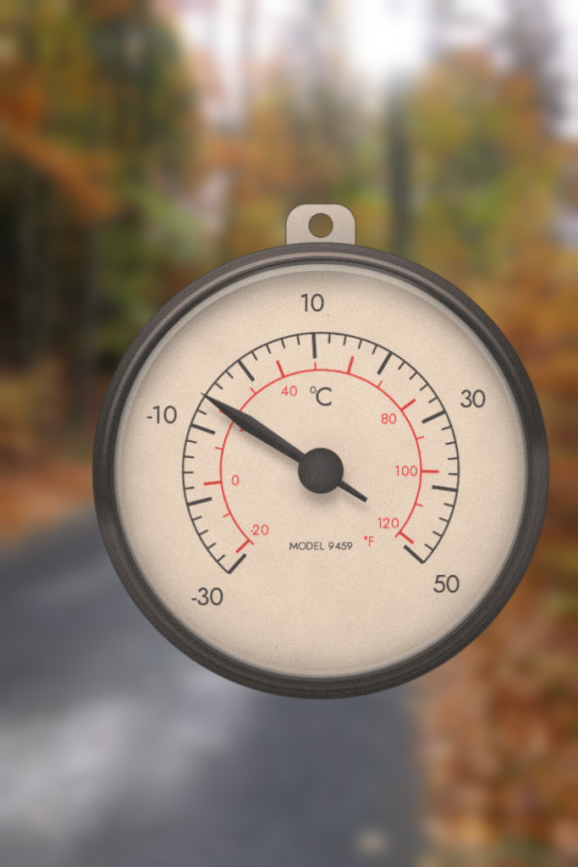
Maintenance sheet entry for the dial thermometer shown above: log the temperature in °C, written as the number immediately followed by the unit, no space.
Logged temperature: -6°C
